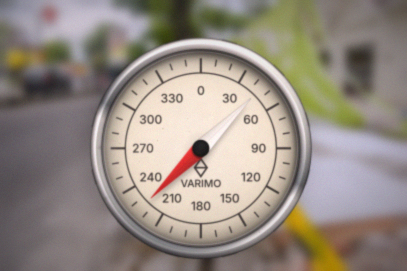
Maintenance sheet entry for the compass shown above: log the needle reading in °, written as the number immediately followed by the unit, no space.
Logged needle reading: 225°
